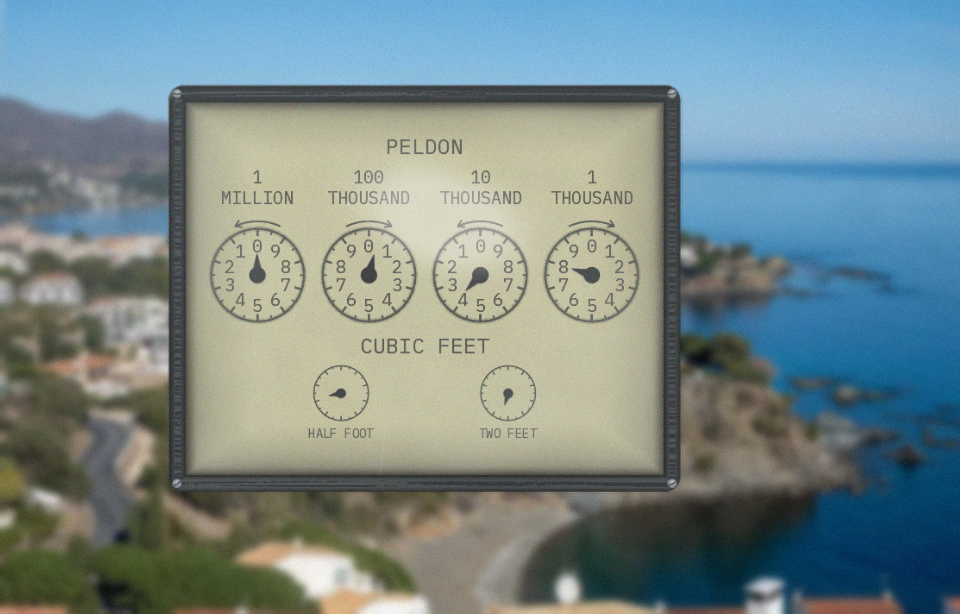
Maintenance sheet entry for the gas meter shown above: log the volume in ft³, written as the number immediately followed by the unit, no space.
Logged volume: 3800ft³
